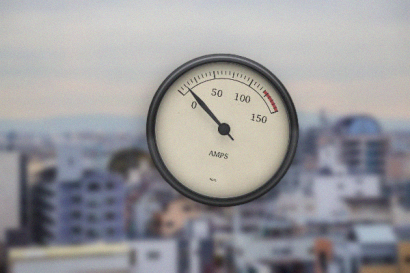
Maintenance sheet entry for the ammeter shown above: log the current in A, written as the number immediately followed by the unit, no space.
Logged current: 10A
